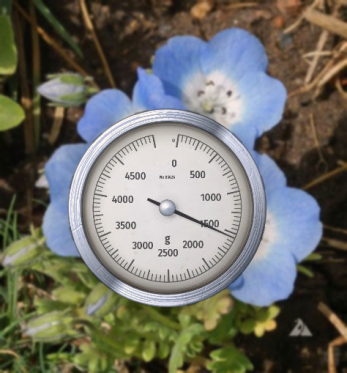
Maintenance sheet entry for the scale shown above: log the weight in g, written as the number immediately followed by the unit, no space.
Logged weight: 1550g
